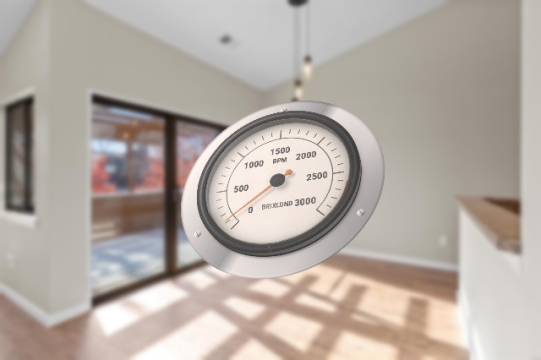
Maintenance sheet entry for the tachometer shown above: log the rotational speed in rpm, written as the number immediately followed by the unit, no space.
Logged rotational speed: 100rpm
